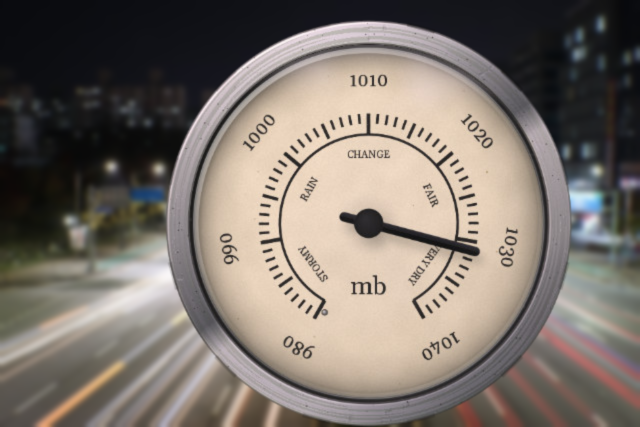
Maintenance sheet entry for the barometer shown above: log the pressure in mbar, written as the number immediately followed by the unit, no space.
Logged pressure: 1031mbar
